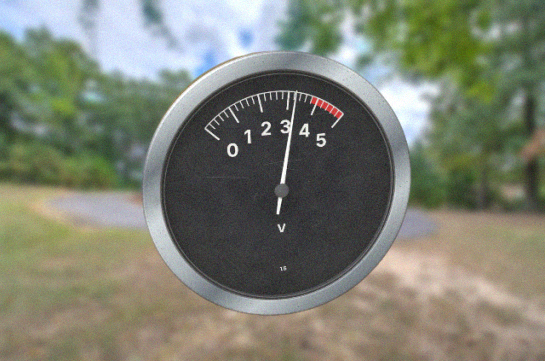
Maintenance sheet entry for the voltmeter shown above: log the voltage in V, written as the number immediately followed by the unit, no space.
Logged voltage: 3.2V
